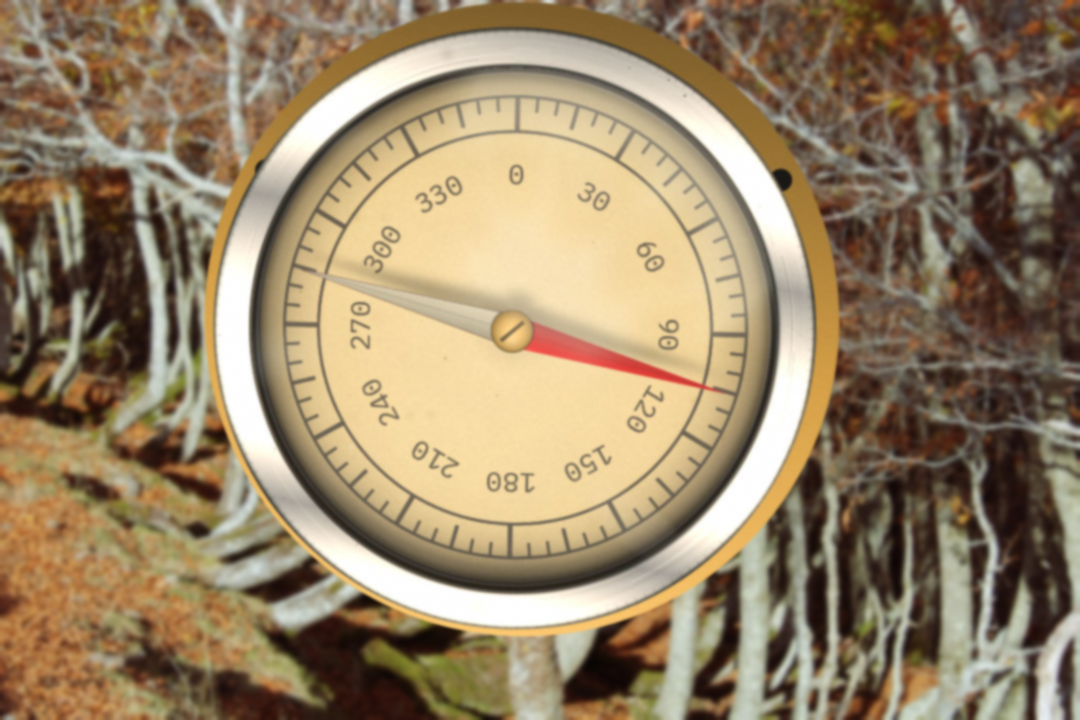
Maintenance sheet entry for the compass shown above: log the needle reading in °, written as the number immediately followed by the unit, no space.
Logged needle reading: 105°
